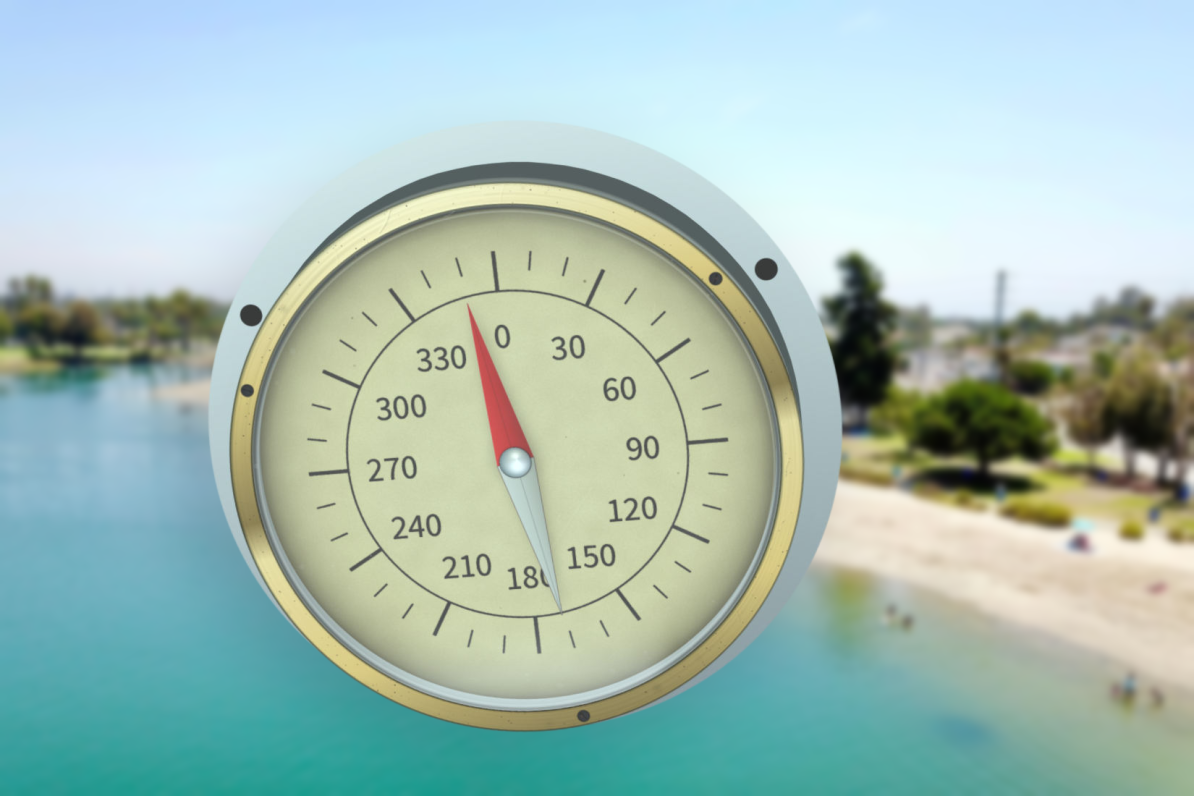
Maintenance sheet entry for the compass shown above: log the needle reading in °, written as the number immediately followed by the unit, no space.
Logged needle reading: 350°
